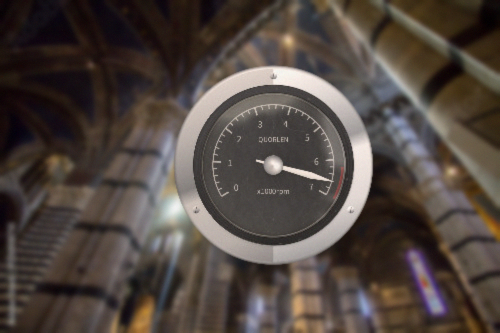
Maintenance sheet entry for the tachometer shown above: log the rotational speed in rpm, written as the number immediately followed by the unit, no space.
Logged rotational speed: 6600rpm
